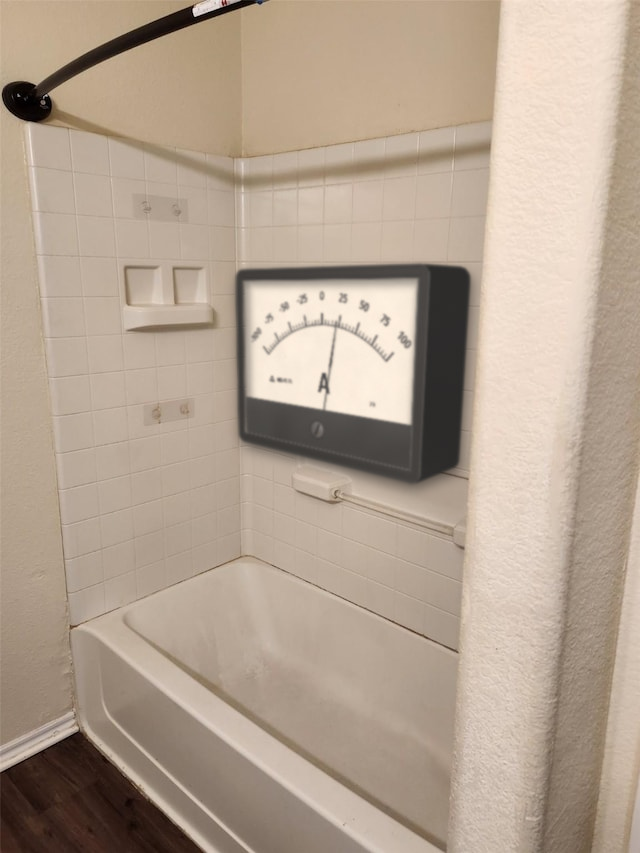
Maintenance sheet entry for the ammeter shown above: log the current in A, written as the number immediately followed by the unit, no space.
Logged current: 25A
